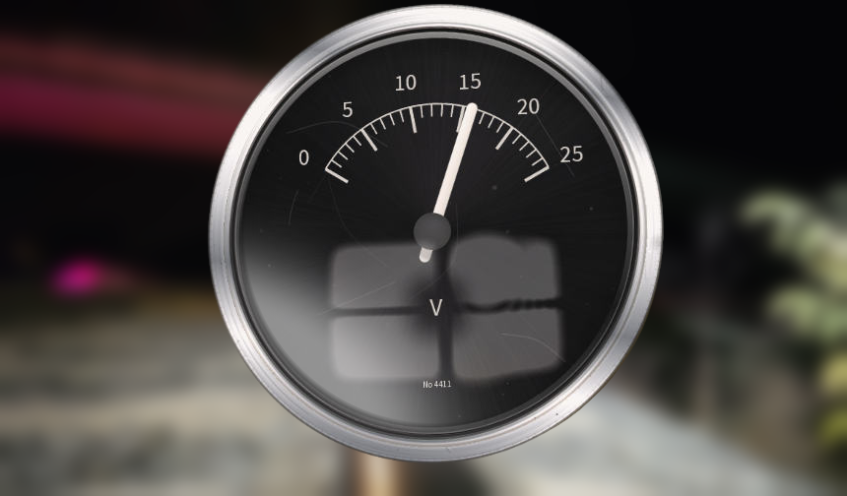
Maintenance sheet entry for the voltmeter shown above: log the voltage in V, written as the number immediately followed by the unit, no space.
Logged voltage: 16V
